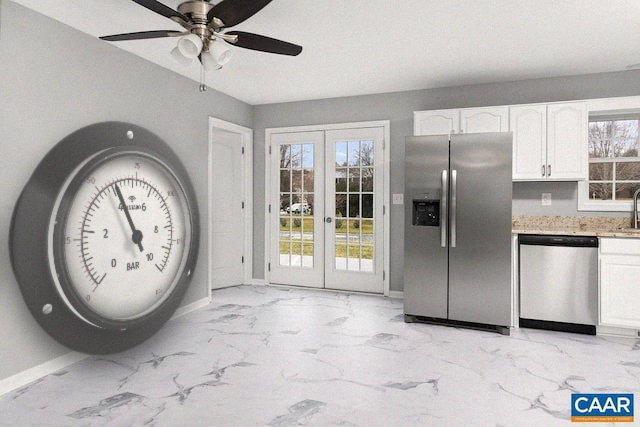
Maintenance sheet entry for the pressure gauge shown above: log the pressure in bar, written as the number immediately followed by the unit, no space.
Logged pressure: 4bar
